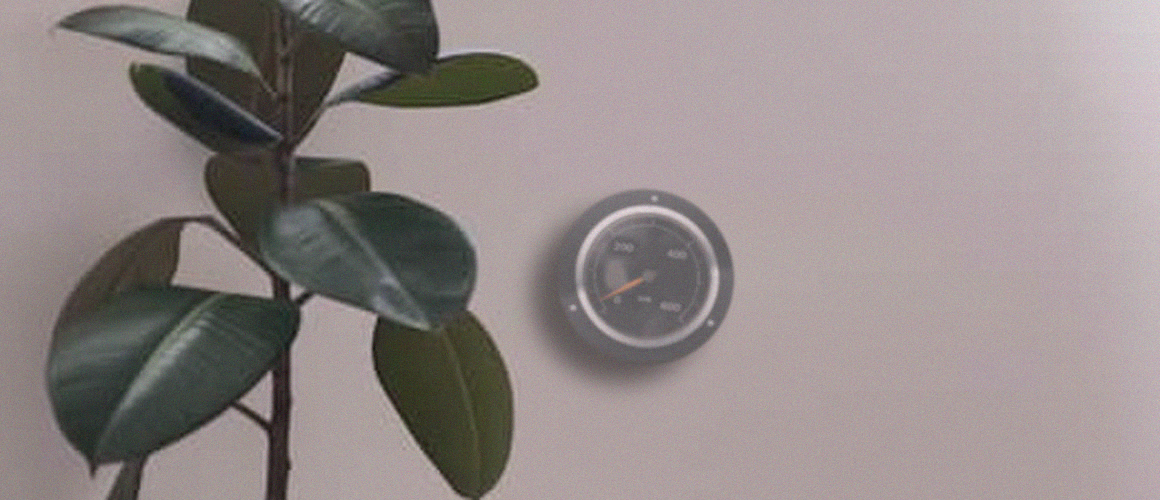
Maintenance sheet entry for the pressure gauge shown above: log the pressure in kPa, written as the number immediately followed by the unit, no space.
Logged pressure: 25kPa
